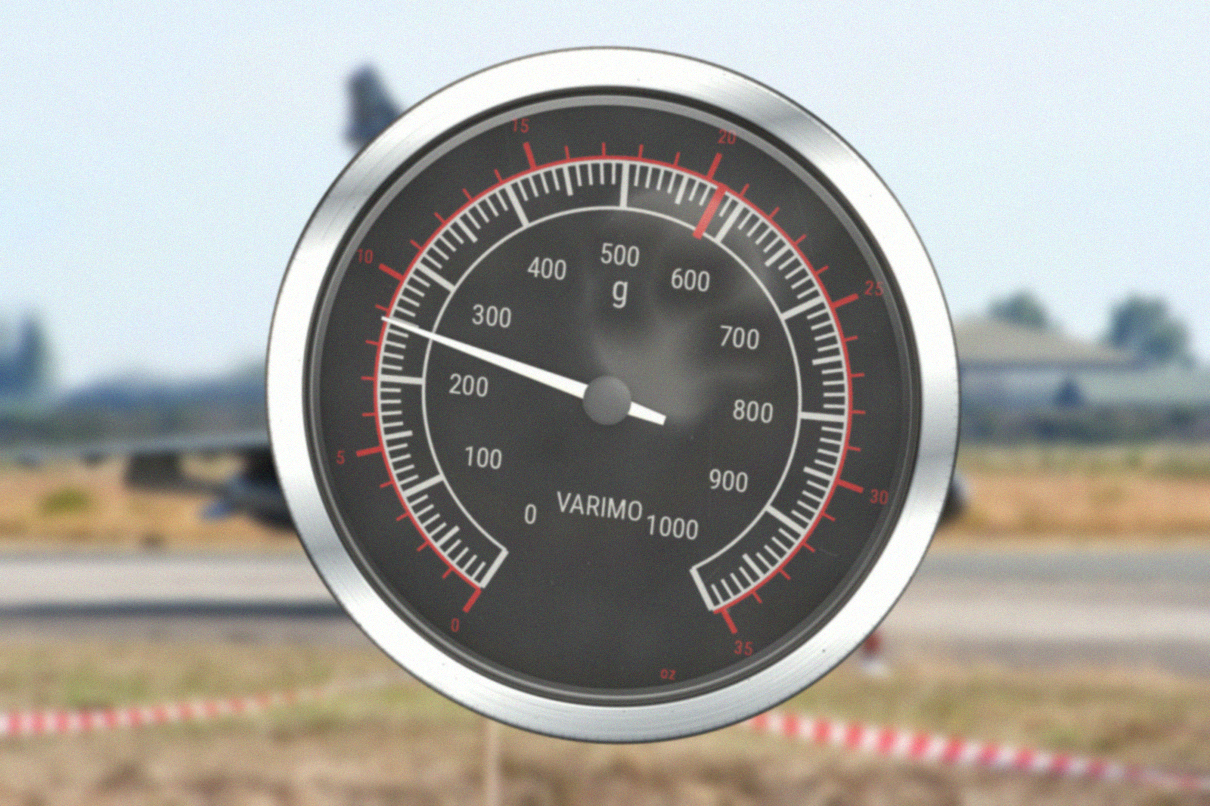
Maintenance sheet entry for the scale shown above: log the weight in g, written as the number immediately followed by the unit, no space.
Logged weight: 250g
